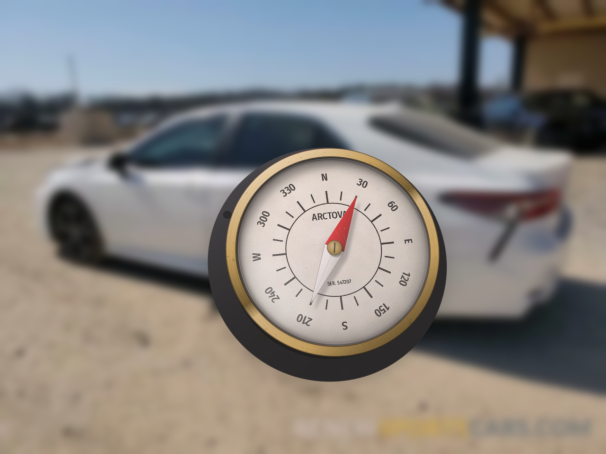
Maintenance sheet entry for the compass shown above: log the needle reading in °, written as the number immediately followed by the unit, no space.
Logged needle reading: 30°
